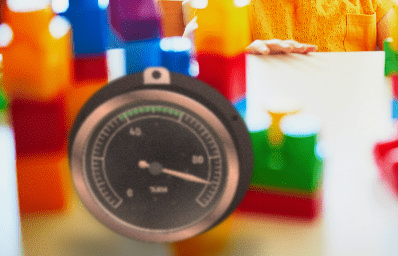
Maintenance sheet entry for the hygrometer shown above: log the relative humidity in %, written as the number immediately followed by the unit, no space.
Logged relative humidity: 90%
